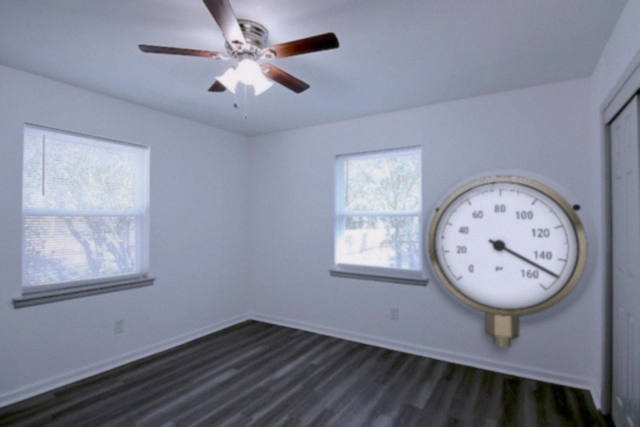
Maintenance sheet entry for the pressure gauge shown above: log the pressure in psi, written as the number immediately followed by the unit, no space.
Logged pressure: 150psi
